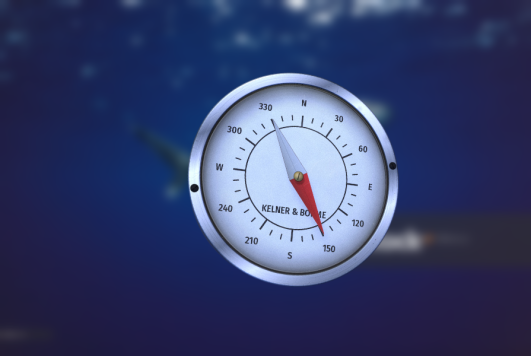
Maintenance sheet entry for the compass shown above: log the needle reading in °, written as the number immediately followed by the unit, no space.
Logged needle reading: 150°
